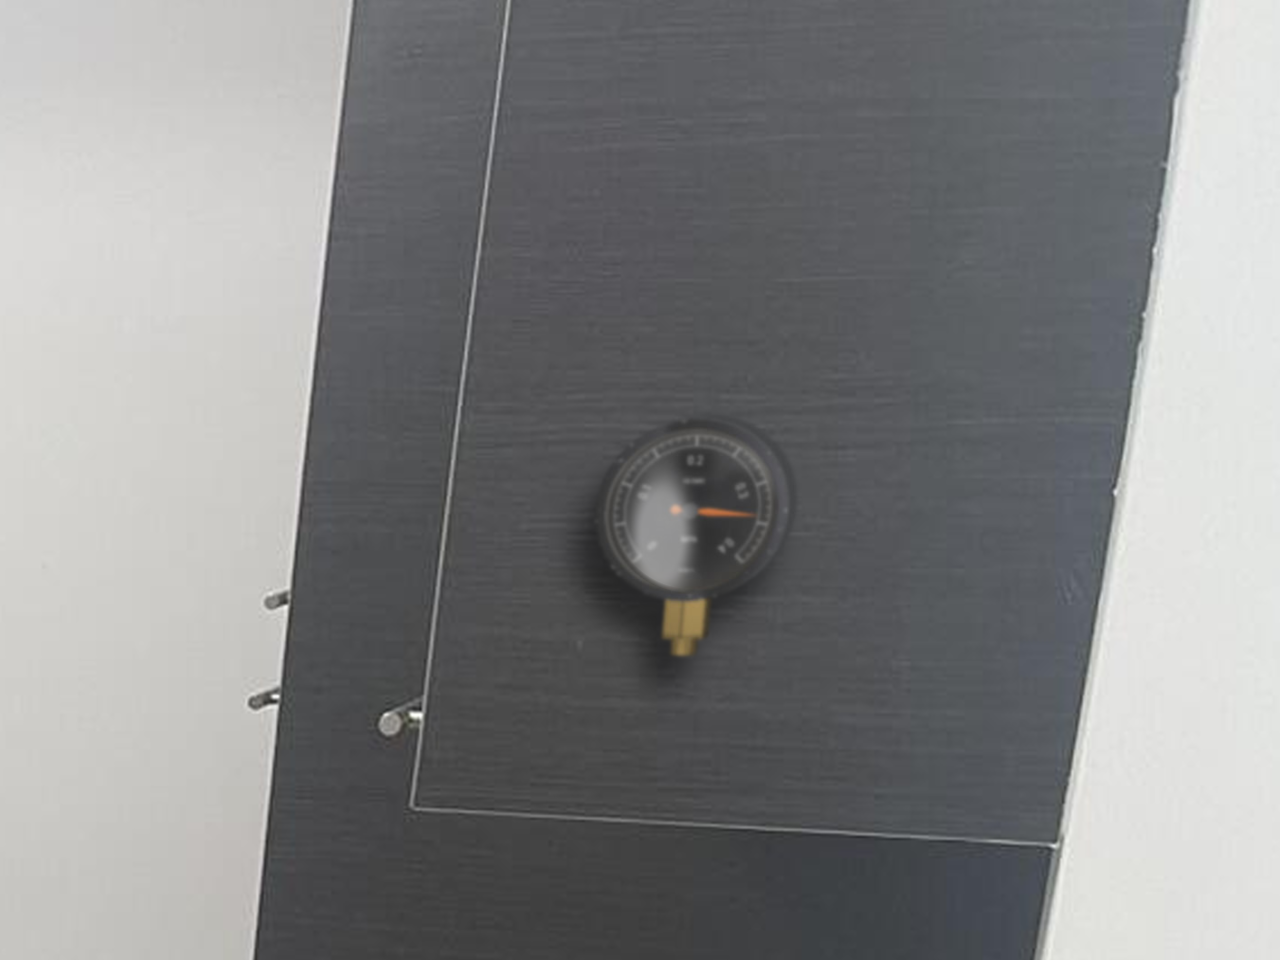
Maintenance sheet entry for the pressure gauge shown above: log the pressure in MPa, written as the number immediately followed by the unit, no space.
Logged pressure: 0.34MPa
